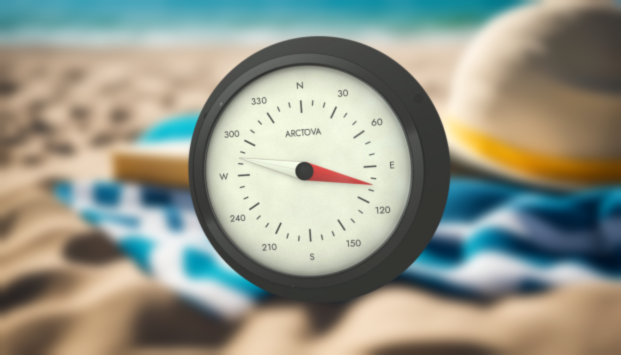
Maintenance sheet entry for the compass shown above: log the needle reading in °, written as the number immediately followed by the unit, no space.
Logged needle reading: 105°
